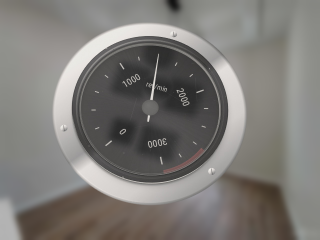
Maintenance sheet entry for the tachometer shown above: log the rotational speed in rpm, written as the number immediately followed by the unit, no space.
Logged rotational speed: 1400rpm
